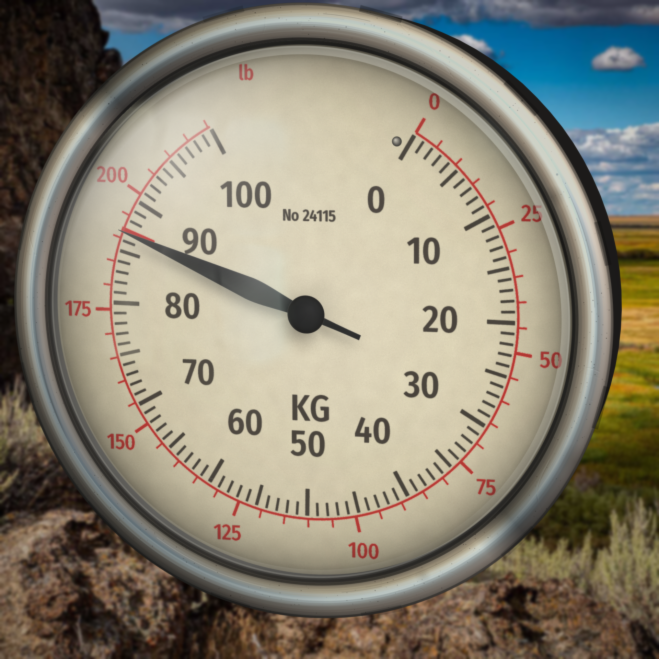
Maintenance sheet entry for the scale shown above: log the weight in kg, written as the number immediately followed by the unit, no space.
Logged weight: 87kg
